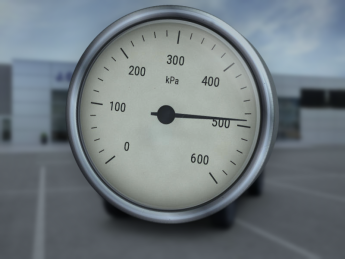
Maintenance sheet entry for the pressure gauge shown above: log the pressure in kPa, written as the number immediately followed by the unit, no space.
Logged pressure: 490kPa
